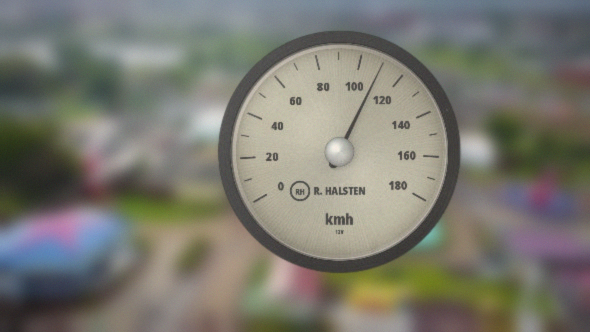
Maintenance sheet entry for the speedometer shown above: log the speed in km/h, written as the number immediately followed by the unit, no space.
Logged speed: 110km/h
